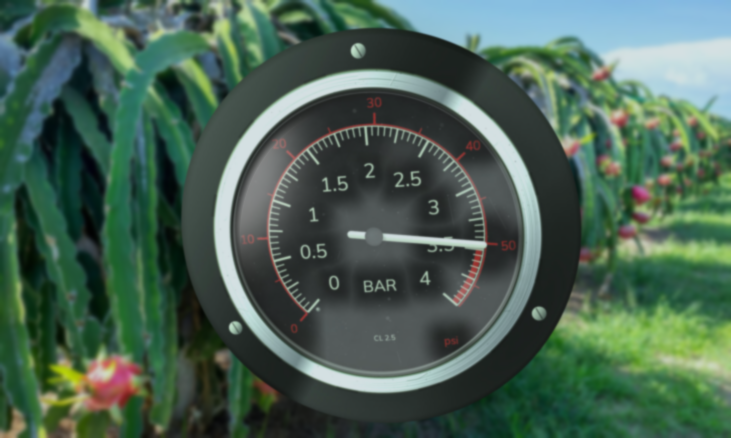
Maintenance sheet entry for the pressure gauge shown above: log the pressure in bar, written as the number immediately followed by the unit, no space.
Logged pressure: 3.45bar
